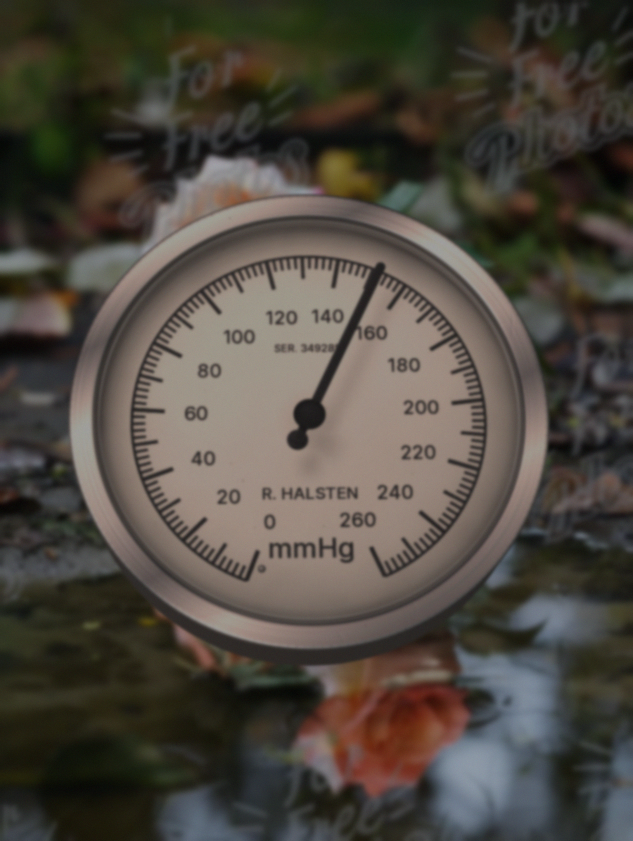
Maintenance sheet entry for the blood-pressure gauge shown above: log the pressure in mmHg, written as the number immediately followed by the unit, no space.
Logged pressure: 152mmHg
